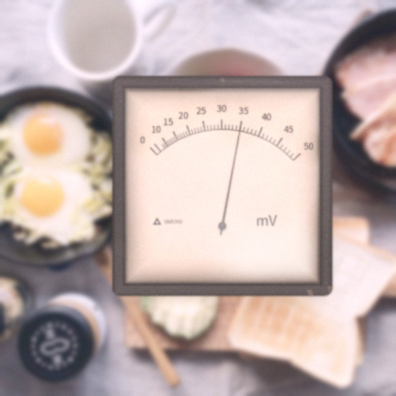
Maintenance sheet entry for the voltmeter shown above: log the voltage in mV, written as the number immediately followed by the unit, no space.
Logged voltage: 35mV
